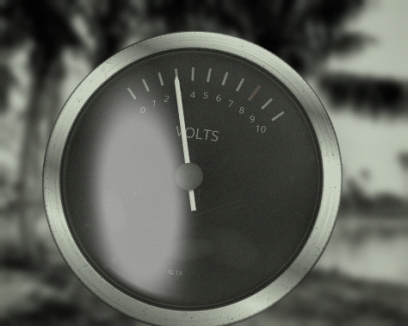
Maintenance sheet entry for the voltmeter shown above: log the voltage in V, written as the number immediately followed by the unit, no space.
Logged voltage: 3V
